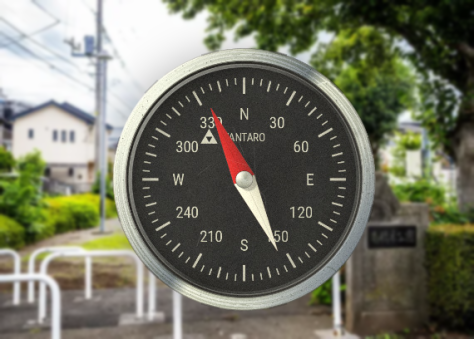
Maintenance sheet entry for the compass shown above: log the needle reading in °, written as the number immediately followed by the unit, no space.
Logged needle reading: 335°
